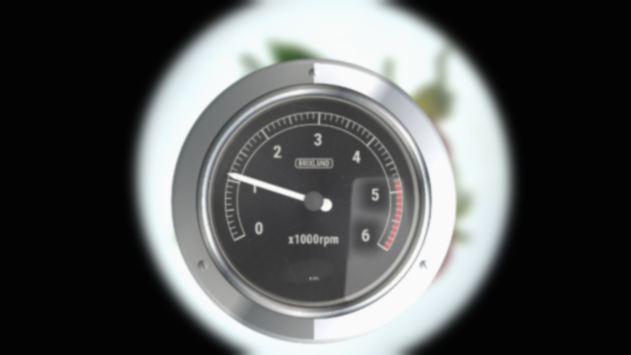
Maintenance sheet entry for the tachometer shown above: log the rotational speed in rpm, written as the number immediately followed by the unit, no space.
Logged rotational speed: 1100rpm
